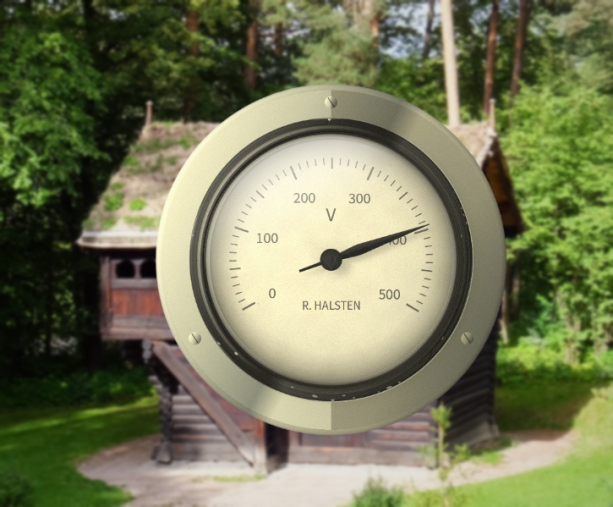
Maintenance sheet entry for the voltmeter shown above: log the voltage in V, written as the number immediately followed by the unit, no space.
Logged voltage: 395V
